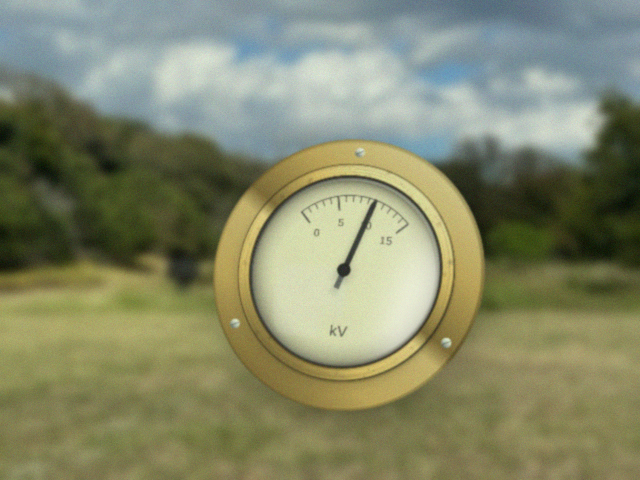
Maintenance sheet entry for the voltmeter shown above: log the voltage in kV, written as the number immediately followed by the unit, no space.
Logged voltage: 10kV
